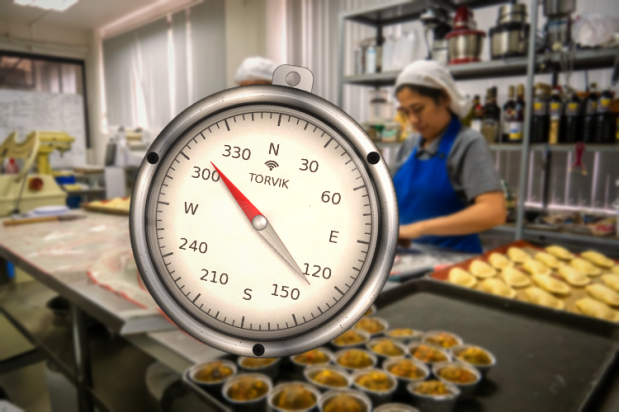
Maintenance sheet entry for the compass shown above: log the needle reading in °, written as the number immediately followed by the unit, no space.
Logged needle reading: 310°
